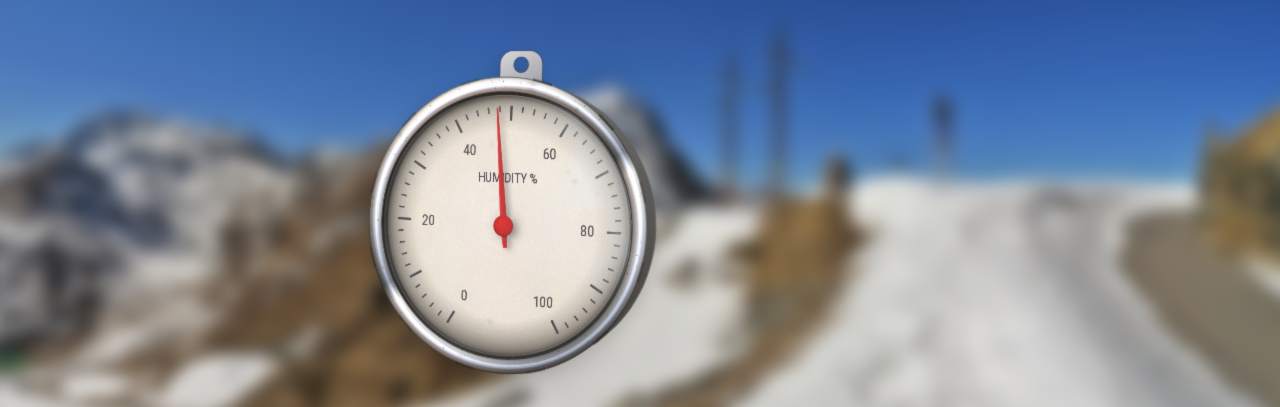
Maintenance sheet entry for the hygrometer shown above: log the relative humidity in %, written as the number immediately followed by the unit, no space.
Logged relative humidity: 48%
